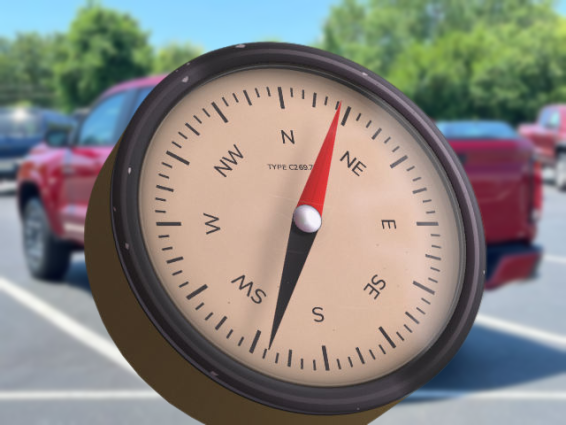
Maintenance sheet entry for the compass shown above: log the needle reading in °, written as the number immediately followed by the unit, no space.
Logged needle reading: 25°
